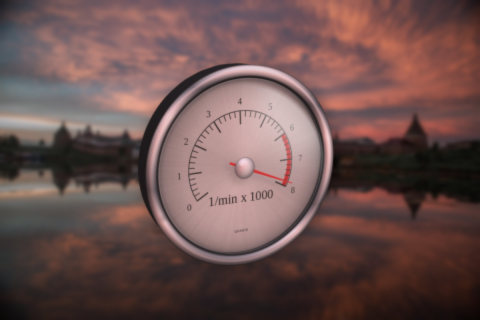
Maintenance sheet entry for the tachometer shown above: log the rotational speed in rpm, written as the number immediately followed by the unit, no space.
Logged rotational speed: 7800rpm
